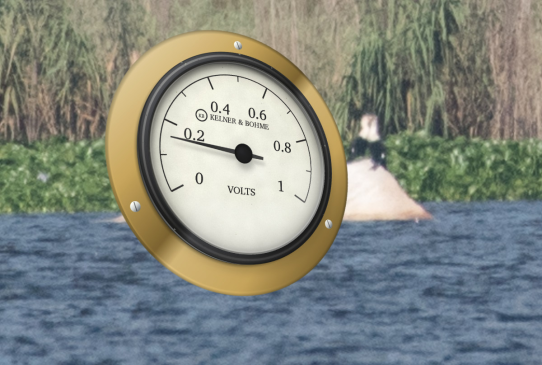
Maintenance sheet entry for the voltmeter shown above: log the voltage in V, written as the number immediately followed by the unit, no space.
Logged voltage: 0.15V
